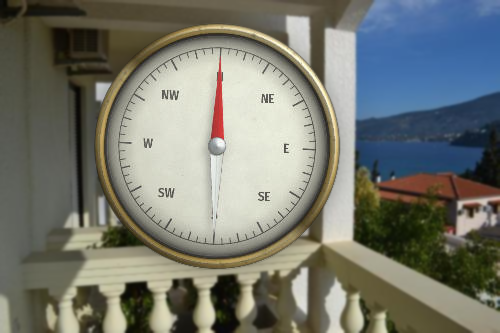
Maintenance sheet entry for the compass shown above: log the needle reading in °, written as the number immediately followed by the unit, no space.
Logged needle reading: 0°
